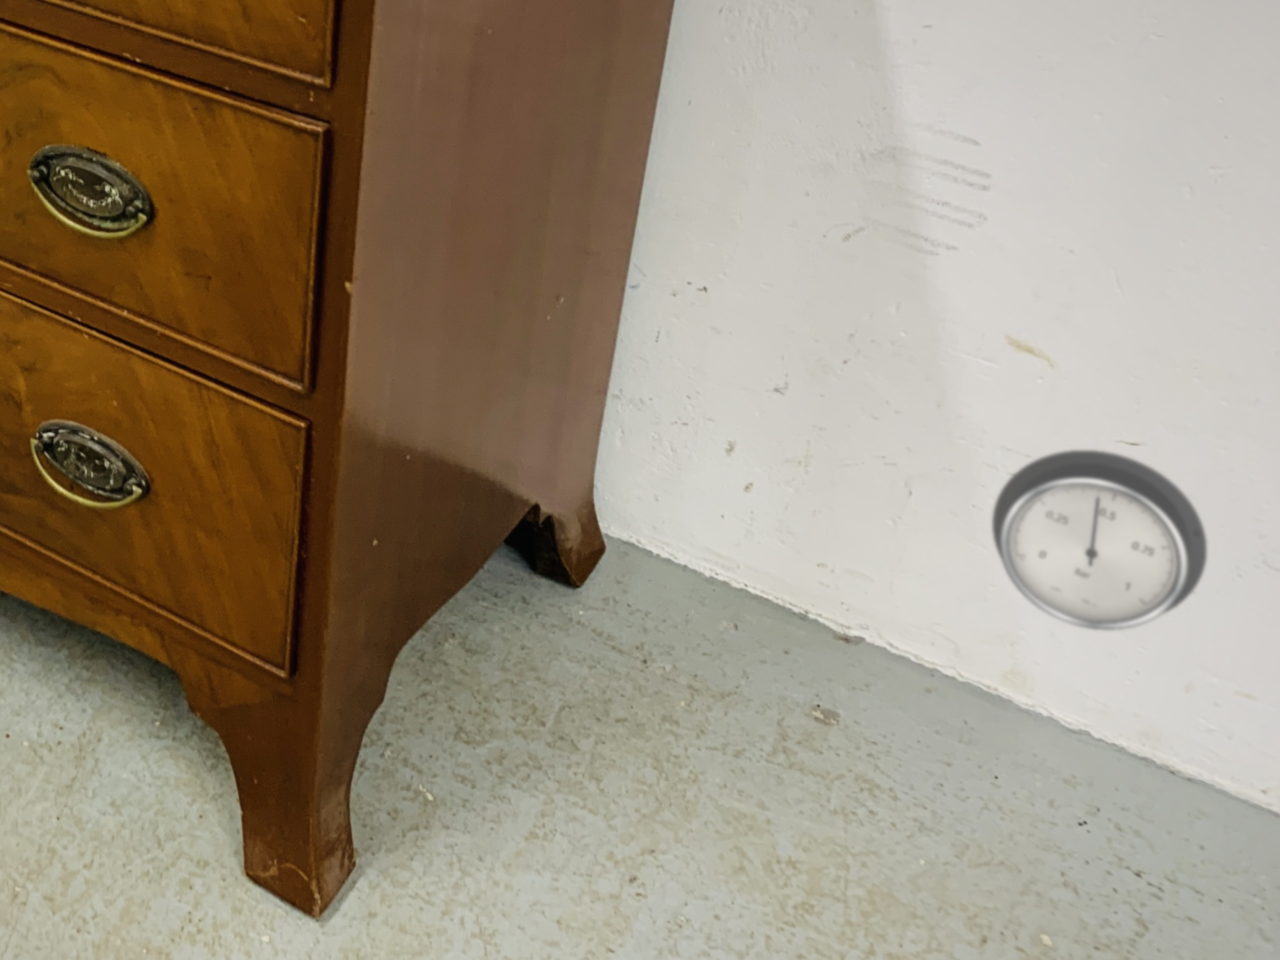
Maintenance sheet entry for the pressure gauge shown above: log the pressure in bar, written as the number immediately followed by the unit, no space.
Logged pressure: 0.45bar
